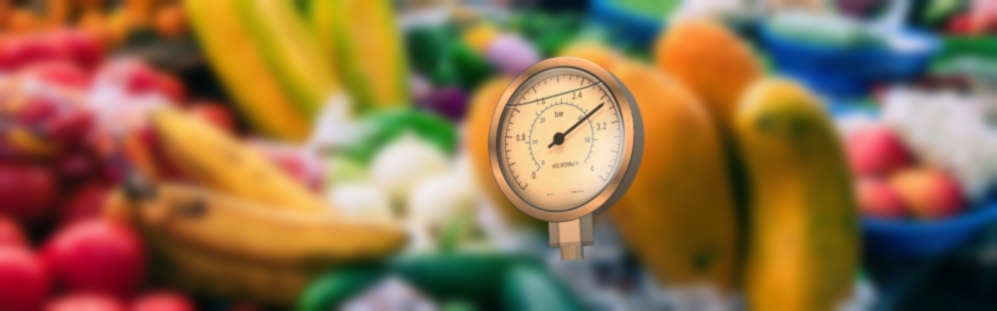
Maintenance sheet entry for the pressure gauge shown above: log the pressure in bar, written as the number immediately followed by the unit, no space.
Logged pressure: 2.9bar
